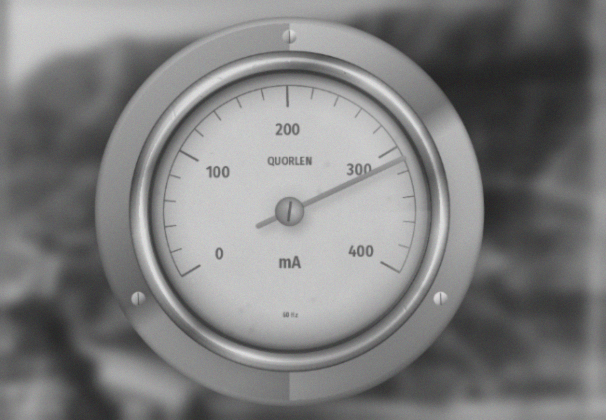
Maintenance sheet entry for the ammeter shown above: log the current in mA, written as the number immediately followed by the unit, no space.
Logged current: 310mA
